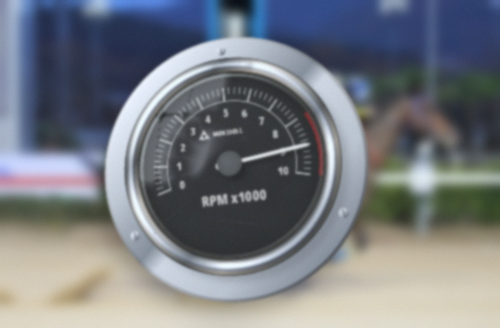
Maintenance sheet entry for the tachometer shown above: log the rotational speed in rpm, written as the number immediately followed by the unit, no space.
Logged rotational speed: 9000rpm
